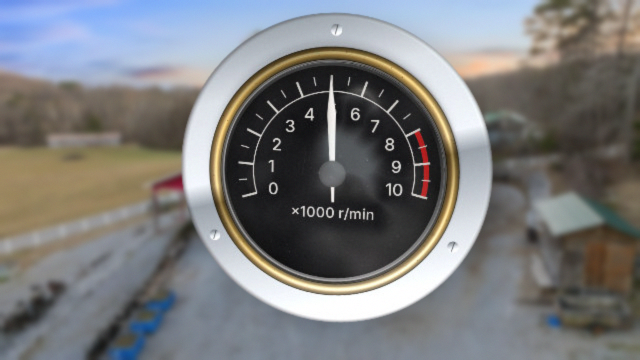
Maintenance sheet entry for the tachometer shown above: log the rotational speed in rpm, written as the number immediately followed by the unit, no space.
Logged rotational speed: 5000rpm
